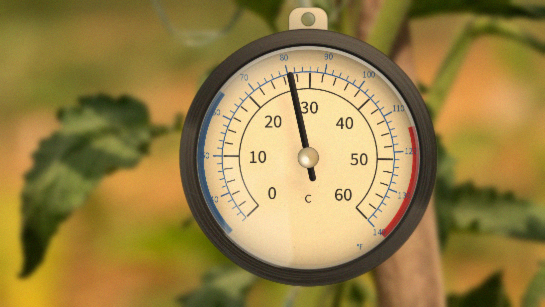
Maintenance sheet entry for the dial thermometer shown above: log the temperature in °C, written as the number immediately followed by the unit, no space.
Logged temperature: 27°C
